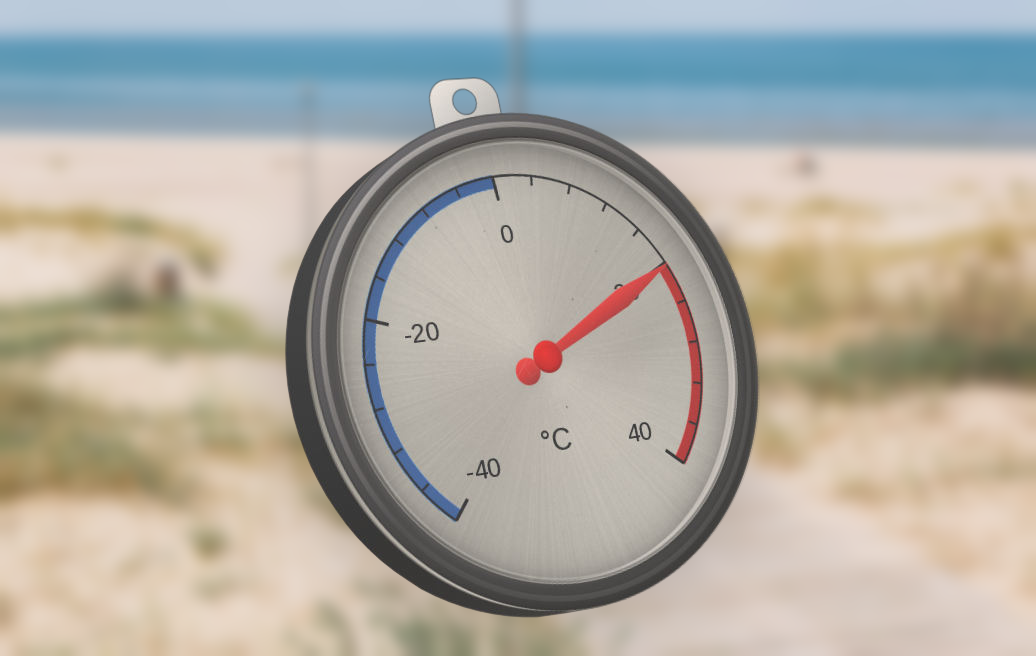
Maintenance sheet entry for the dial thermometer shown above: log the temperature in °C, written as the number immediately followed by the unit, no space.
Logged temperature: 20°C
